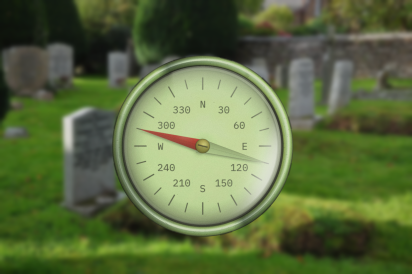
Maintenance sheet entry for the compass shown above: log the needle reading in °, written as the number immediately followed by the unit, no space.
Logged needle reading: 285°
